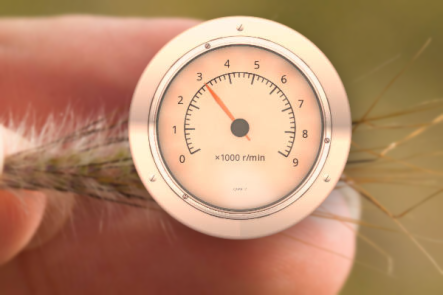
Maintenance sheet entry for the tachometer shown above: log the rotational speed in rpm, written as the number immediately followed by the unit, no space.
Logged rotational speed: 3000rpm
